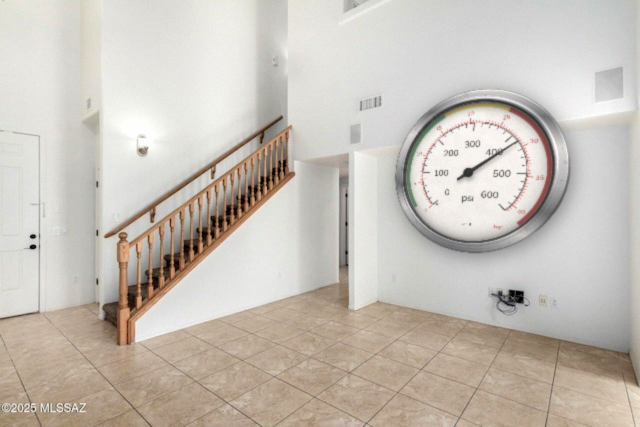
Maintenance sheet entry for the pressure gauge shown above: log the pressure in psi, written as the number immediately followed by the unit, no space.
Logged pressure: 420psi
